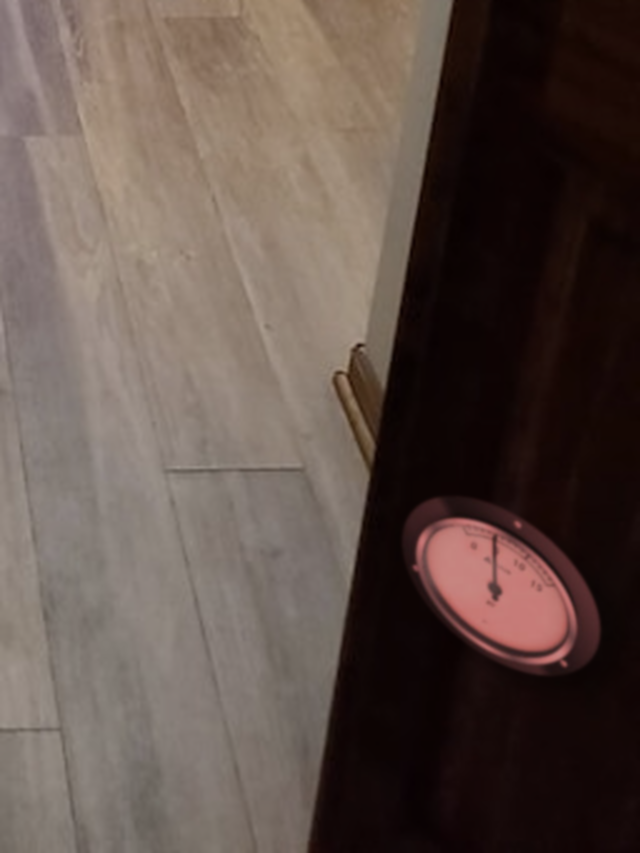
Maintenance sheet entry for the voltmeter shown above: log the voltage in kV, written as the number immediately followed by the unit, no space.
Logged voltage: 5kV
